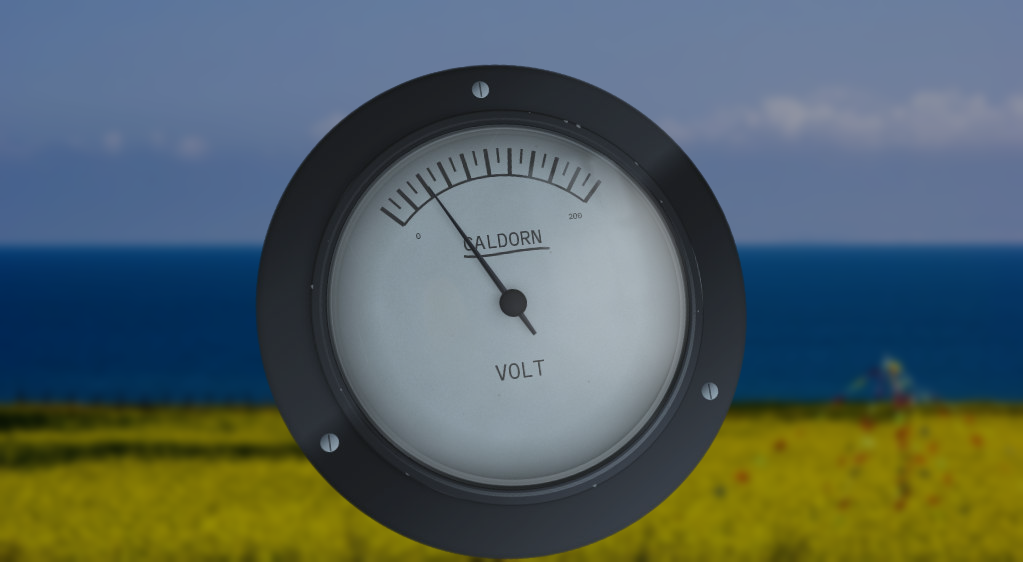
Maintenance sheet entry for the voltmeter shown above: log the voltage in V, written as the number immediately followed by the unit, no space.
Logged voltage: 40V
